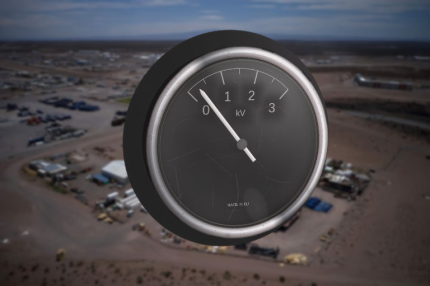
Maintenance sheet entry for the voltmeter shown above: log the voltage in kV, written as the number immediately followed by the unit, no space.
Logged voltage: 0.25kV
